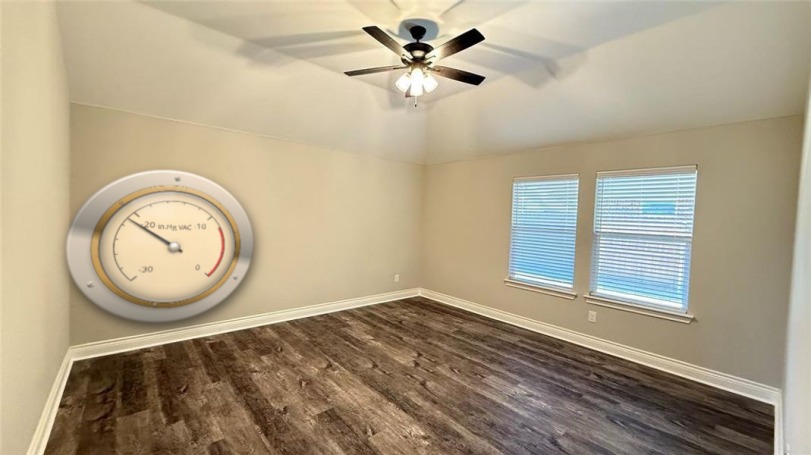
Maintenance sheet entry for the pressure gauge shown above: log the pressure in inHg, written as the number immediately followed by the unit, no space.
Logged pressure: -21inHg
